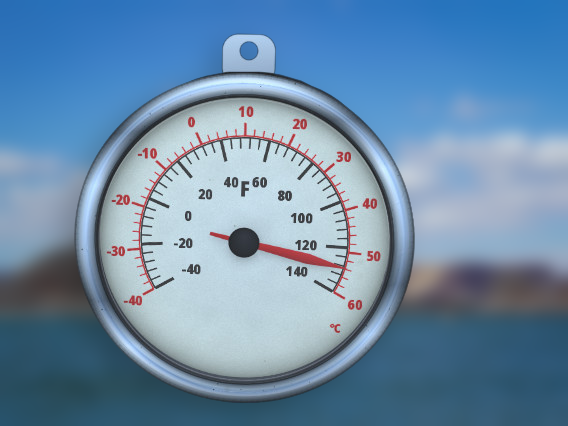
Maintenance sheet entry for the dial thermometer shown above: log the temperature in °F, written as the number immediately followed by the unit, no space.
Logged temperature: 128°F
